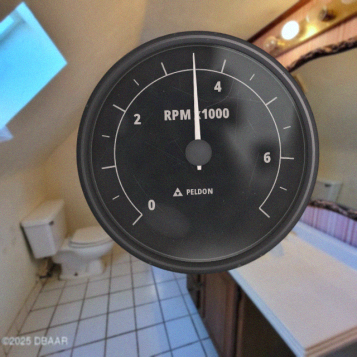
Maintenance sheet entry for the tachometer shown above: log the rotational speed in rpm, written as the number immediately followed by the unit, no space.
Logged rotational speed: 3500rpm
